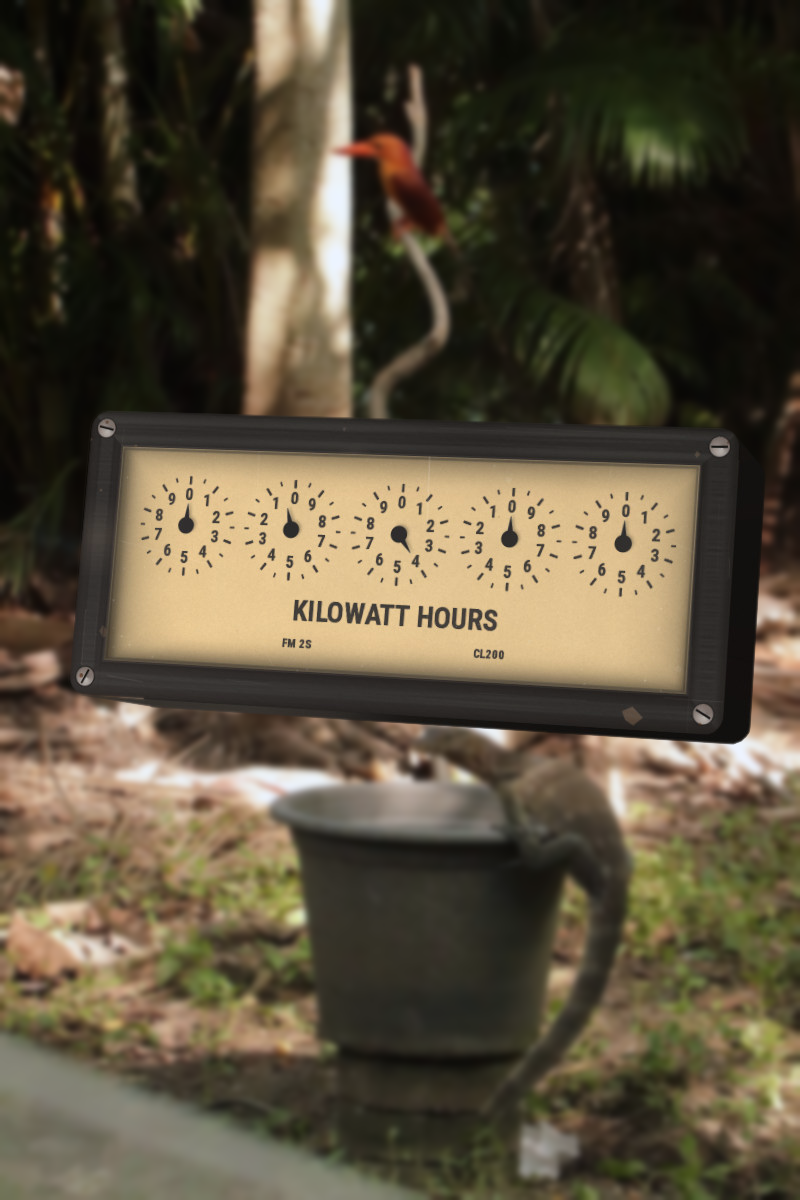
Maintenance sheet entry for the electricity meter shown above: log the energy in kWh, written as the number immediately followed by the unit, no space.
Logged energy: 400kWh
